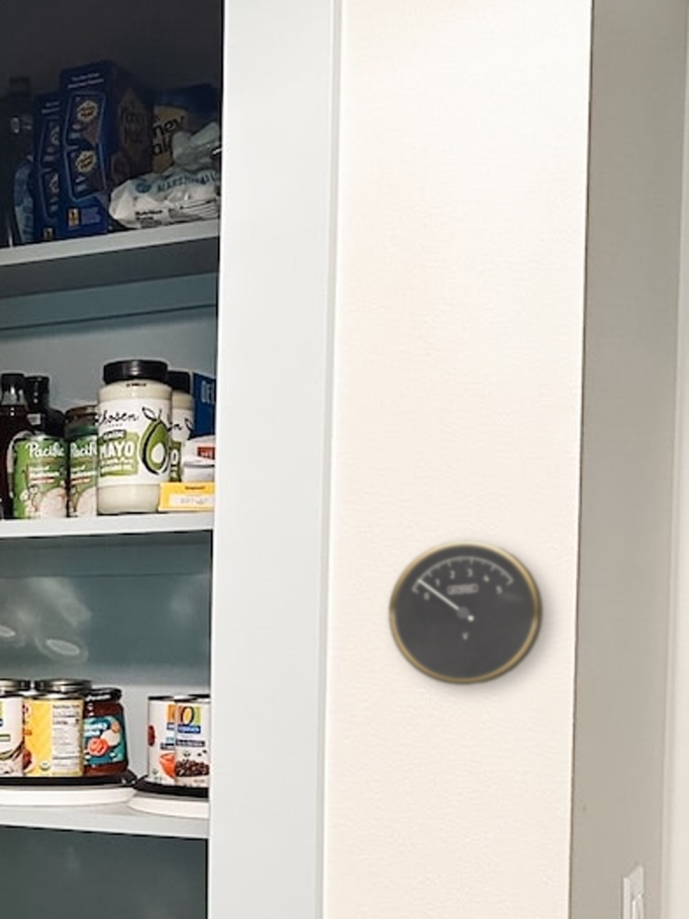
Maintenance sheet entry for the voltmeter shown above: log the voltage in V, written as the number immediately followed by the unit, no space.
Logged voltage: 0.5V
